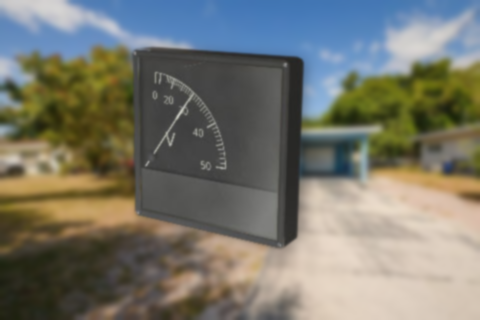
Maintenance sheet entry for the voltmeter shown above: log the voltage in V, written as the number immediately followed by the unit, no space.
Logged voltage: 30V
